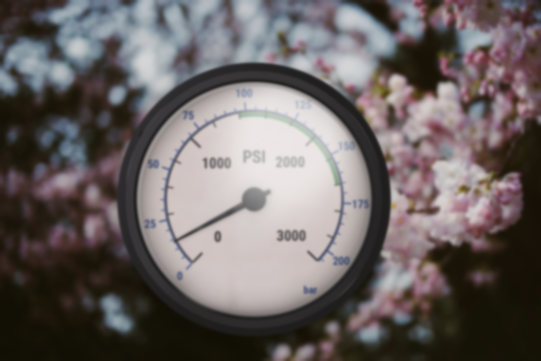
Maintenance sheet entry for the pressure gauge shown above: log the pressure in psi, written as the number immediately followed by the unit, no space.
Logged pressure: 200psi
